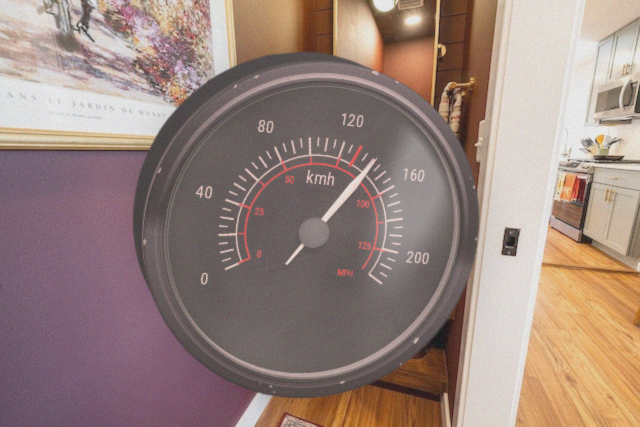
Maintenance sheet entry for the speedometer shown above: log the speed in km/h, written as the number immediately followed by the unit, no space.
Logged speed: 140km/h
